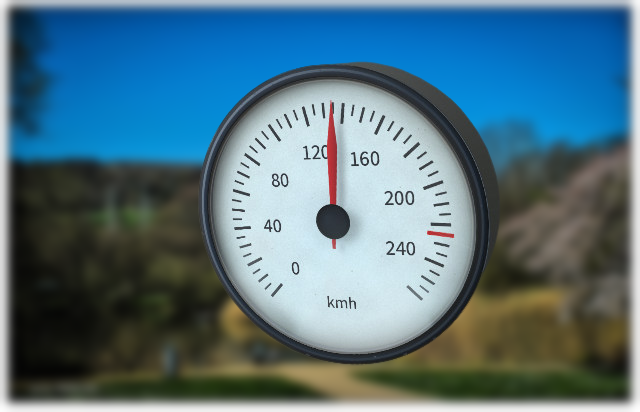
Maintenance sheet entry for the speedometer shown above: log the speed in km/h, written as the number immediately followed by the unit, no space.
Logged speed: 135km/h
